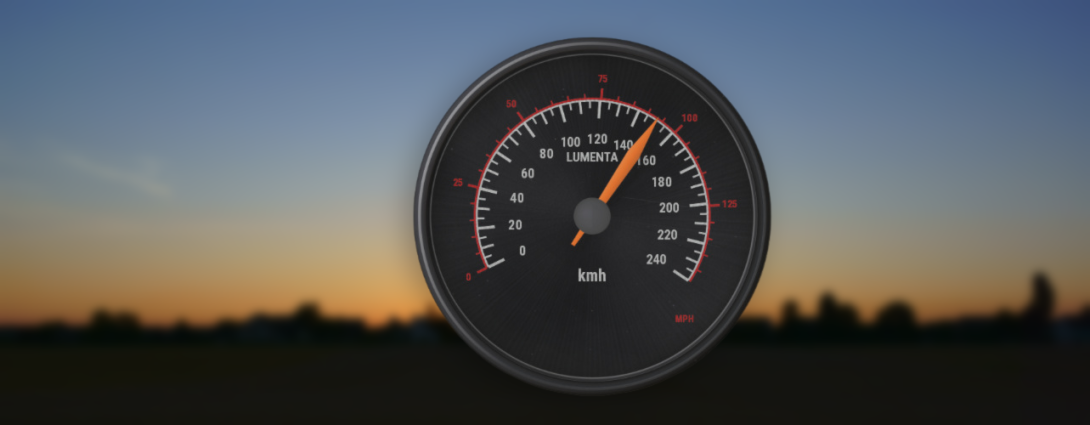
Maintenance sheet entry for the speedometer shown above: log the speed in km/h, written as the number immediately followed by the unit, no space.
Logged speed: 150km/h
